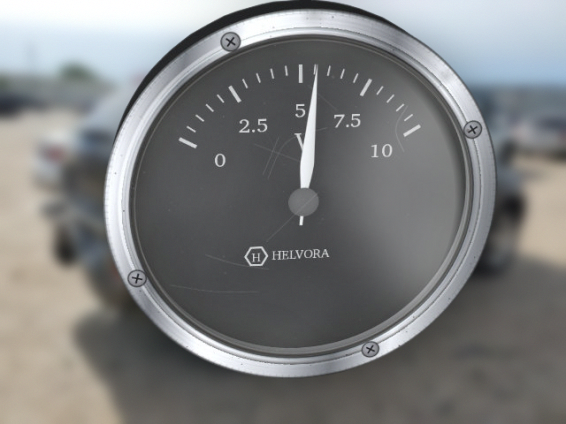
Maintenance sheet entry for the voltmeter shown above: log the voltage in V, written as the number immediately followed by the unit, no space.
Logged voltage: 5.5V
